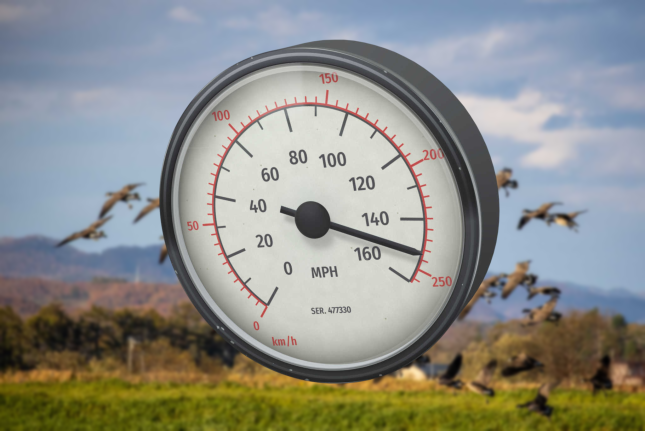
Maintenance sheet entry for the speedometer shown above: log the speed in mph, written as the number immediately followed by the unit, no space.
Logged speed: 150mph
